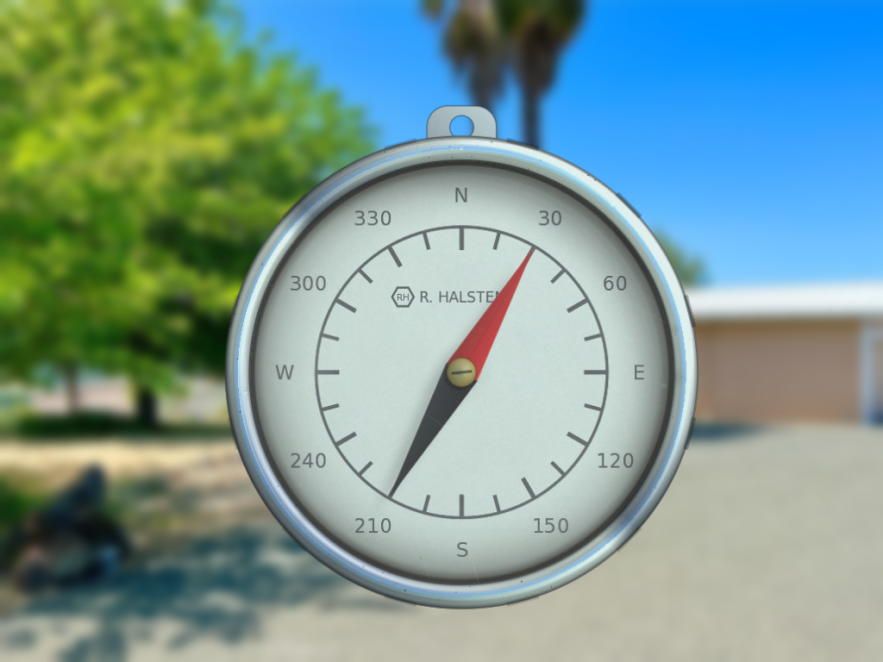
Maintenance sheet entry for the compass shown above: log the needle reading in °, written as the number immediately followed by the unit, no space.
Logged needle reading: 30°
